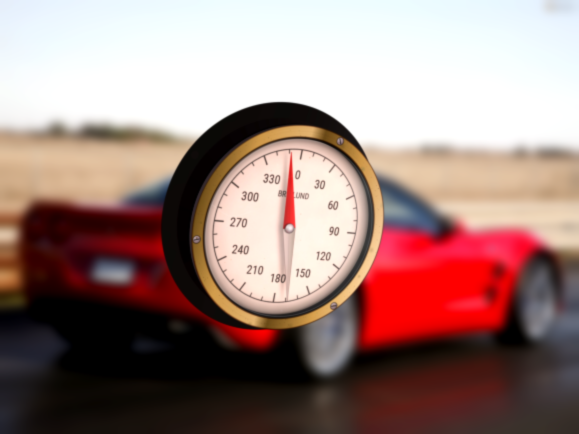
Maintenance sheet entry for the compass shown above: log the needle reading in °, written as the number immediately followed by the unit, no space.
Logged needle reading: 350°
